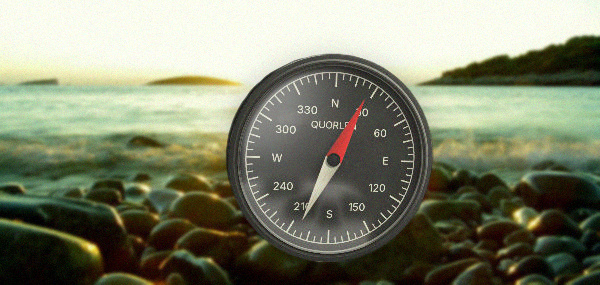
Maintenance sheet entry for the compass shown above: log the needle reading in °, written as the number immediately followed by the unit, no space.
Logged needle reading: 25°
